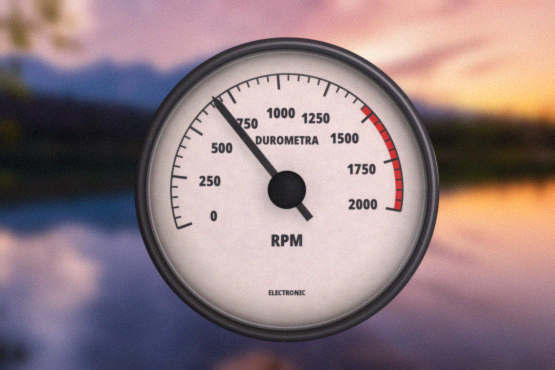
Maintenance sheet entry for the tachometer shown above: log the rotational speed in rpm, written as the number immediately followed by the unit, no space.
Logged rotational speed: 675rpm
